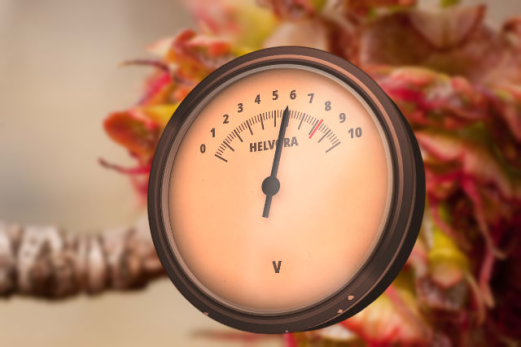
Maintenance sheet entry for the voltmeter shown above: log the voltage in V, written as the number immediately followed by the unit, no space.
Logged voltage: 6V
